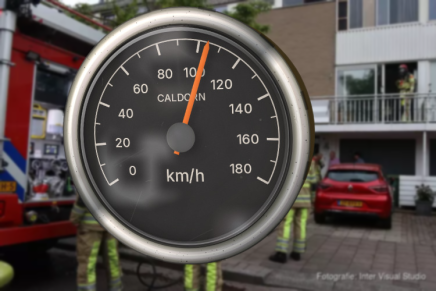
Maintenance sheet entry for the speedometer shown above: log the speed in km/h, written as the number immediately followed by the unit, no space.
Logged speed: 105km/h
